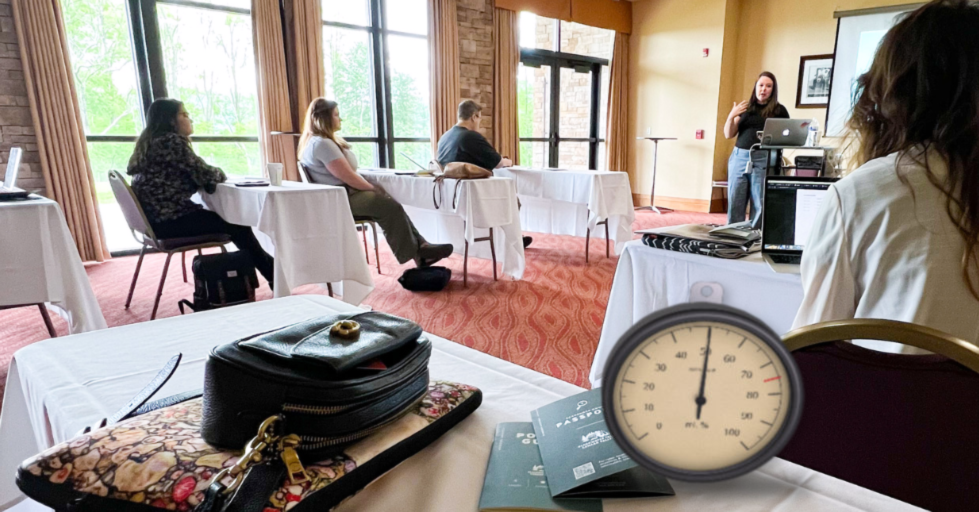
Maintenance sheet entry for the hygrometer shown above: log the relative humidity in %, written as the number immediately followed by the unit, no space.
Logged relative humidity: 50%
